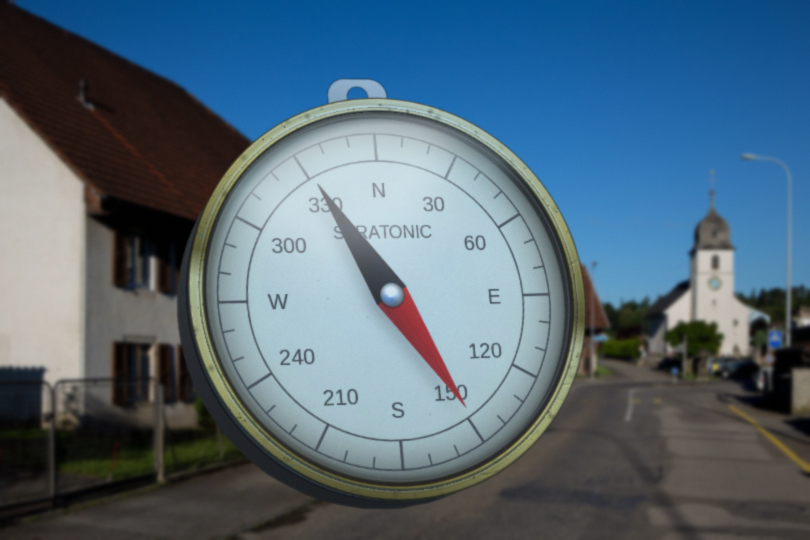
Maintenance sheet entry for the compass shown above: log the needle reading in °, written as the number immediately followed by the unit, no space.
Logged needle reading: 150°
